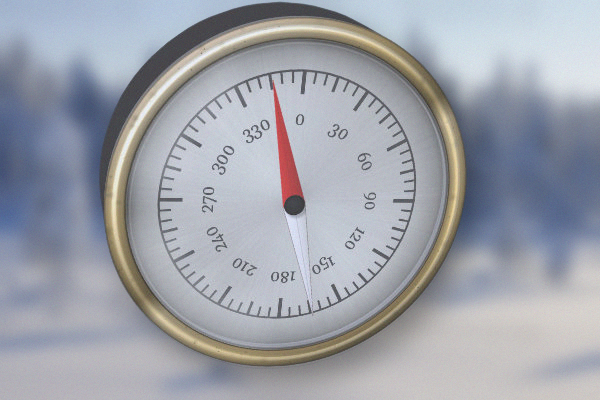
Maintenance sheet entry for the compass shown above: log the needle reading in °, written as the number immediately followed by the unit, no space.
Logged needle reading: 345°
